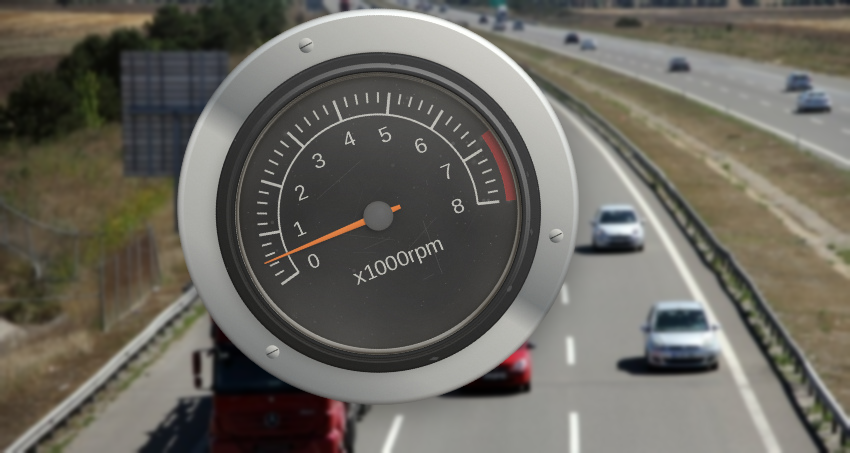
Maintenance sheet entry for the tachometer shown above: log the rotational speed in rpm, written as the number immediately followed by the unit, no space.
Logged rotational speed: 500rpm
